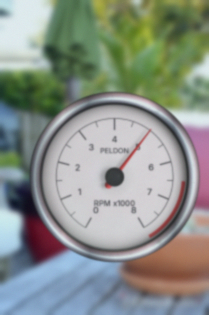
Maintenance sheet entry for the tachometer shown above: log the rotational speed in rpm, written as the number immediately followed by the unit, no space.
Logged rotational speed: 5000rpm
